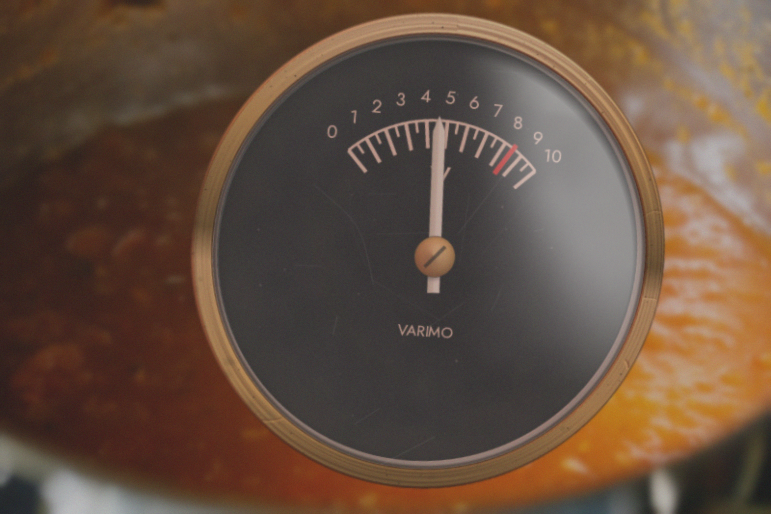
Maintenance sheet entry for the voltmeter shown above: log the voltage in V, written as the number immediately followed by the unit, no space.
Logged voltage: 4.5V
